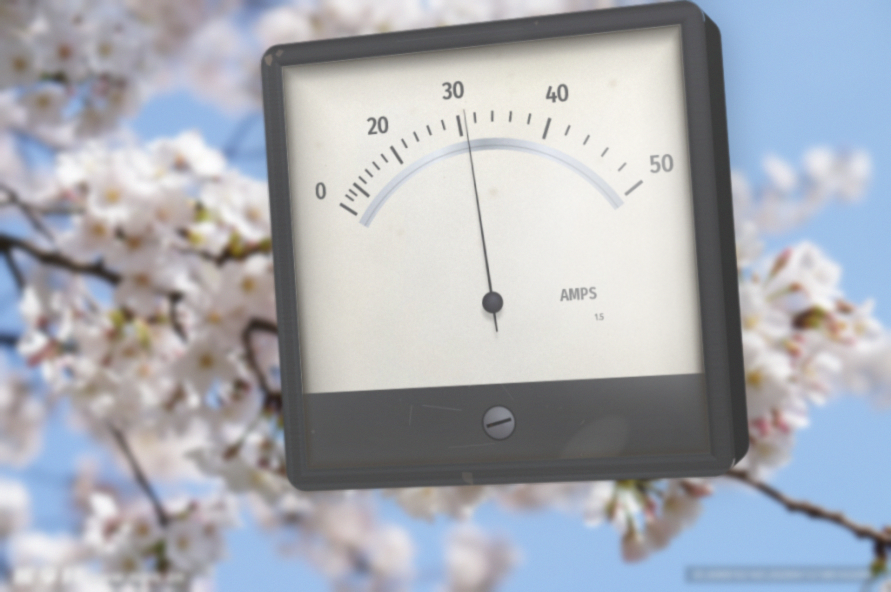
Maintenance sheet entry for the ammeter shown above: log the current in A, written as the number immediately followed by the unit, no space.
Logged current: 31A
